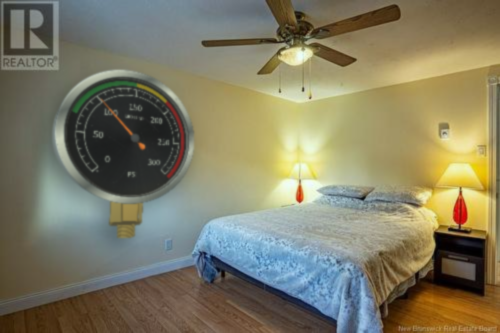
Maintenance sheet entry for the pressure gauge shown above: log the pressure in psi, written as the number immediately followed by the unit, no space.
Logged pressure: 100psi
